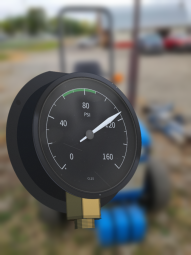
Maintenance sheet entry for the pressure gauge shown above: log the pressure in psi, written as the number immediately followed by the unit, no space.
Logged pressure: 115psi
